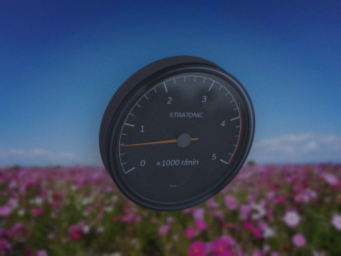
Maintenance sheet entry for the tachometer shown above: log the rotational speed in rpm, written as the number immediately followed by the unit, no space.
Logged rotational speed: 600rpm
